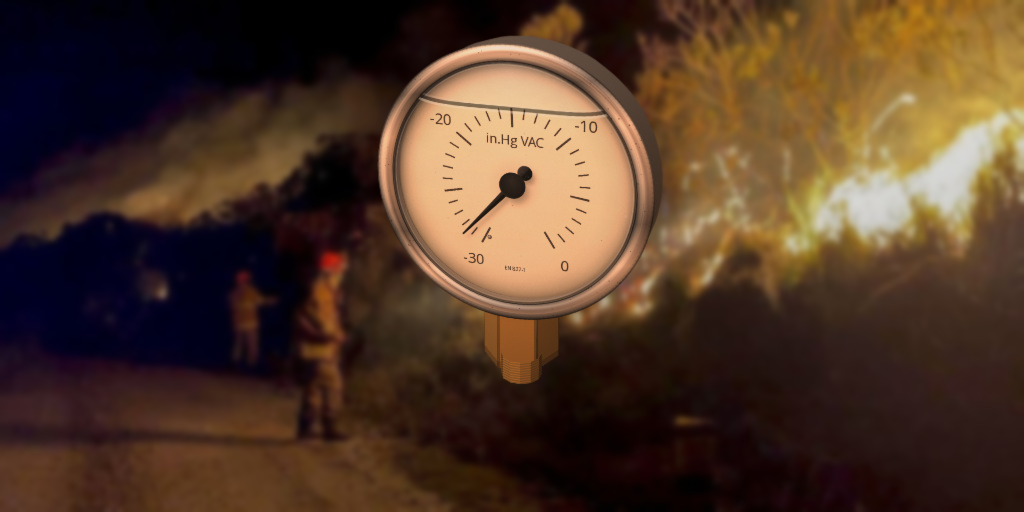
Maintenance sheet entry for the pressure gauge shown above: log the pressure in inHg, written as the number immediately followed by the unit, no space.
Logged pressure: -28.5inHg
